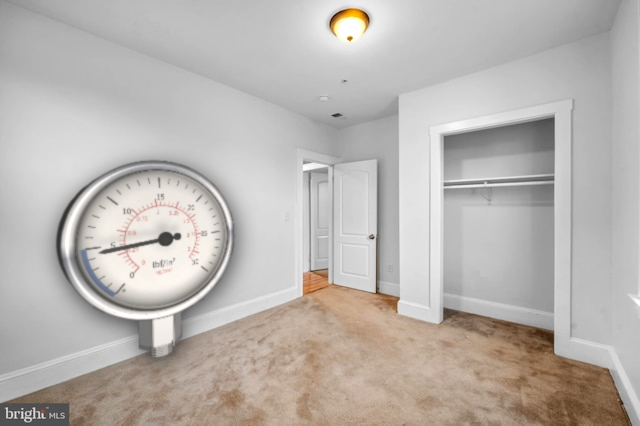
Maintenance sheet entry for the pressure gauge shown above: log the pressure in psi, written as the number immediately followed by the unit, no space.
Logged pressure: 4.5psi
